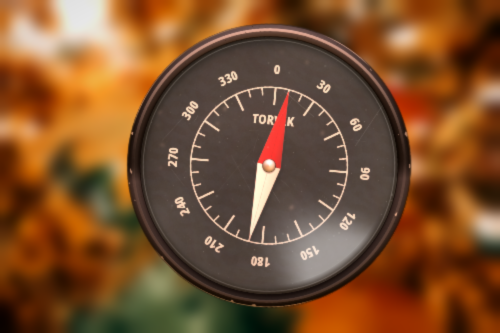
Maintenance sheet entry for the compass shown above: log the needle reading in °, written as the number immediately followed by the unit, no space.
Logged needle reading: 10°
